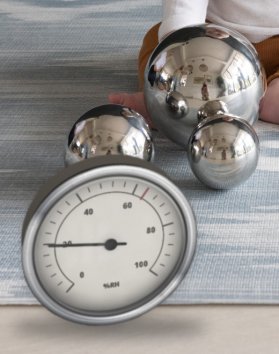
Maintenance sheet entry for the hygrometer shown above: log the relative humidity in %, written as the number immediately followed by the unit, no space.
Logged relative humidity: 20%
